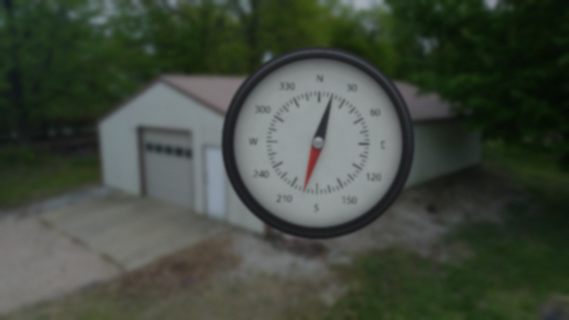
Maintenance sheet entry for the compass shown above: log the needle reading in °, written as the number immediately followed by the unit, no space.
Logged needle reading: 195°
